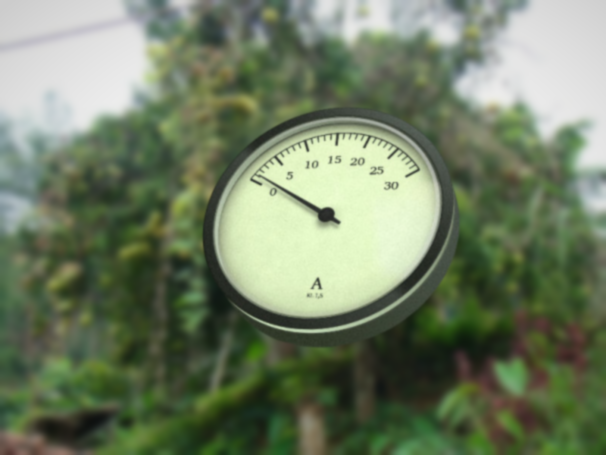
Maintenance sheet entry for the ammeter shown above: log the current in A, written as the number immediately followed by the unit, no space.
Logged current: 1A
